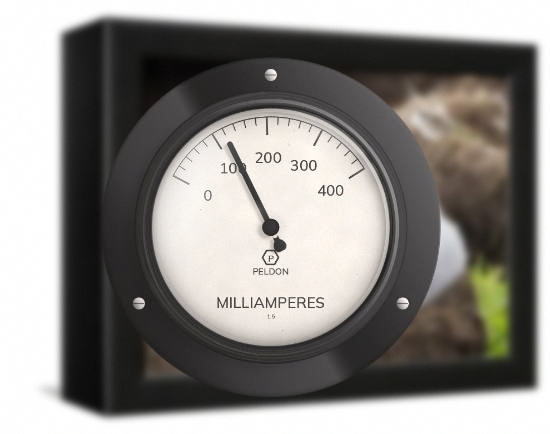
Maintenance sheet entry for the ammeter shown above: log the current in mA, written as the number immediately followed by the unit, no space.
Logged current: 120mA
